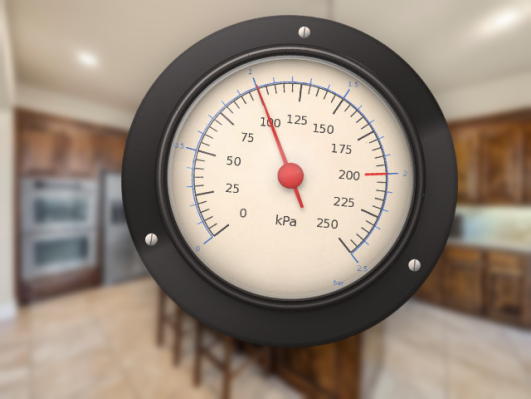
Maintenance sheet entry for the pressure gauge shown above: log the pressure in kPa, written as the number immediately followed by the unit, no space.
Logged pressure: 100kPa
